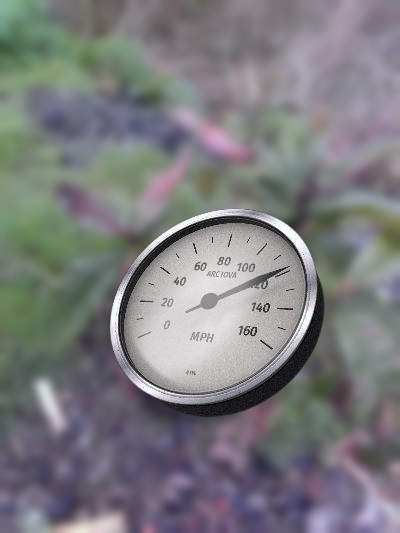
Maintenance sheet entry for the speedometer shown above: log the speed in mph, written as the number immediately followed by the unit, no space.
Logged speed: 120mph
